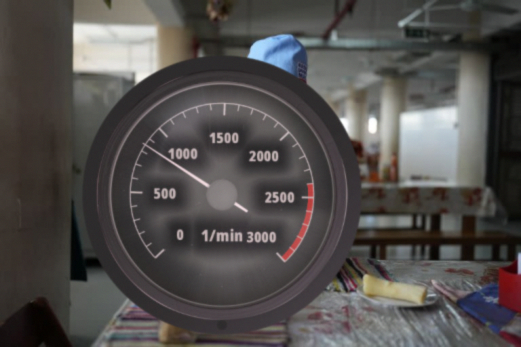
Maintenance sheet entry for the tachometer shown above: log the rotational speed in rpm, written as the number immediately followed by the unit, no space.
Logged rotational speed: 850rpm
